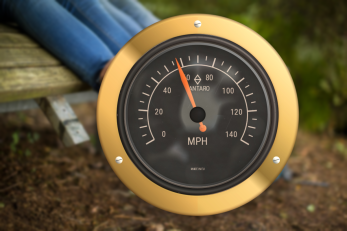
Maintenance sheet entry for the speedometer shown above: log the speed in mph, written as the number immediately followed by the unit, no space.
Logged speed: 57.5mph
